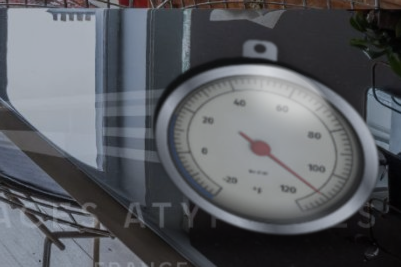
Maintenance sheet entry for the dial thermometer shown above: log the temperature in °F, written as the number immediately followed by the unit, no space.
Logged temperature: 110°F
